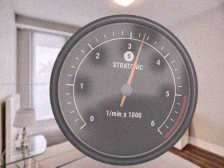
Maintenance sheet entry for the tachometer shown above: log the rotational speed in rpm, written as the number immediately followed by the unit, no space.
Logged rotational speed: 3300rpm
